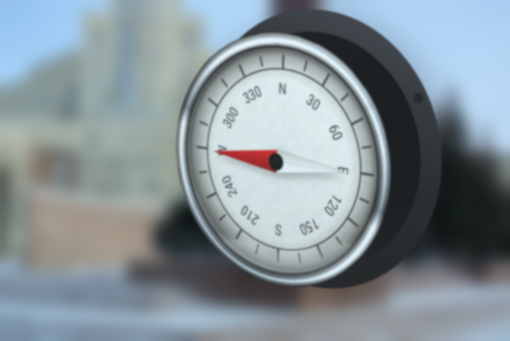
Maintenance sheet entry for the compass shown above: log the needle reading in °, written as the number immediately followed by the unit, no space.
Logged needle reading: 270°
